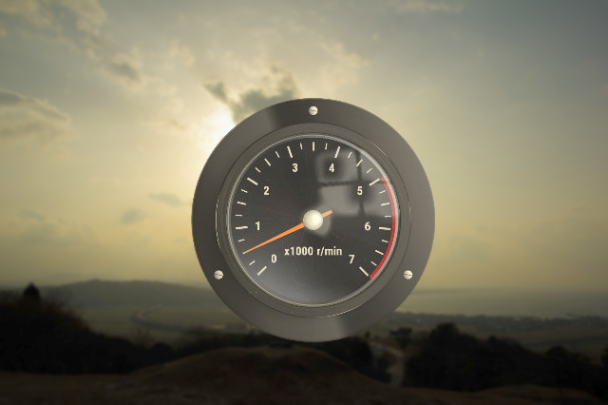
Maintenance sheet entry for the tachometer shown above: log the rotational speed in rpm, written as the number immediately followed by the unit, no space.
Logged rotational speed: 500rpm
